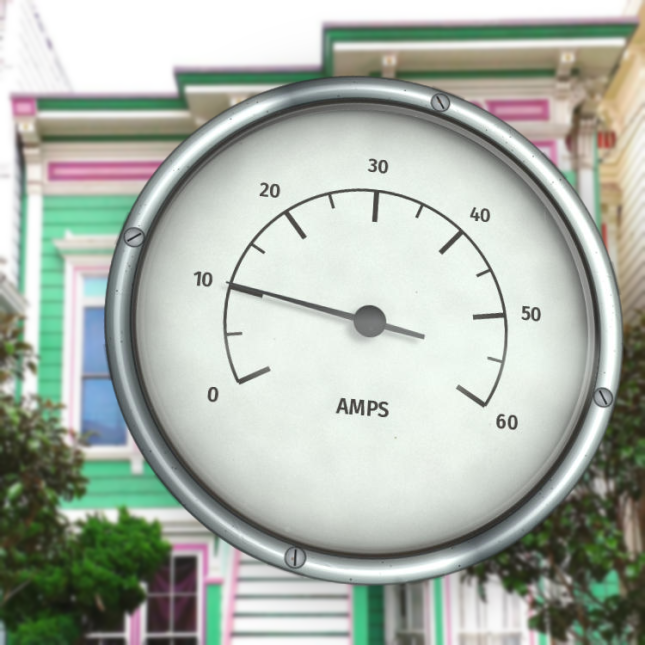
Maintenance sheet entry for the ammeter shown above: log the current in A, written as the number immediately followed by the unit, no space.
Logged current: 10A
